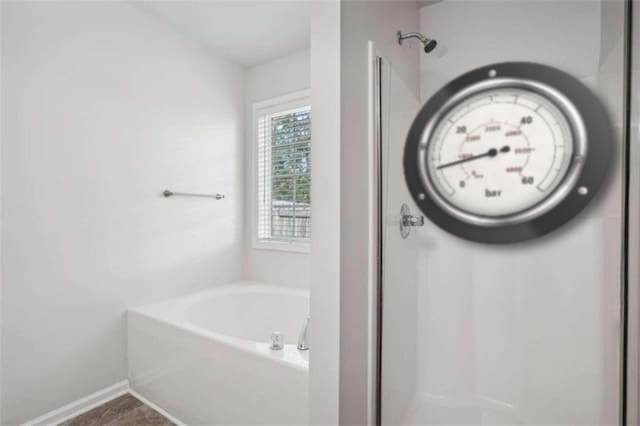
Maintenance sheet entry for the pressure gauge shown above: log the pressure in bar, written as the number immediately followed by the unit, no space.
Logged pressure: 7.5bar
